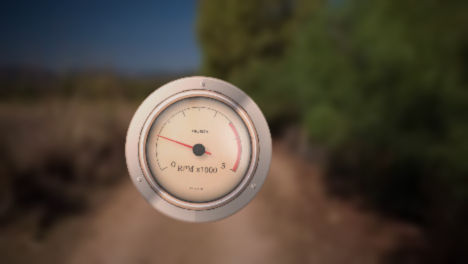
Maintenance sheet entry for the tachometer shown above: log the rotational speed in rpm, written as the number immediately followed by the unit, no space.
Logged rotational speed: 1000rpm
